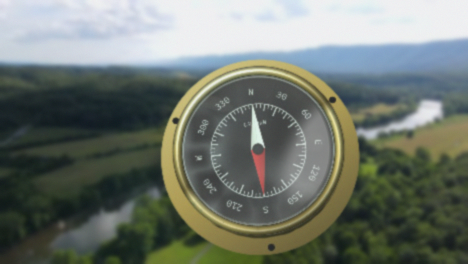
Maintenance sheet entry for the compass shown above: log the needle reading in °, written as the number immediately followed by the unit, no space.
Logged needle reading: 180°
